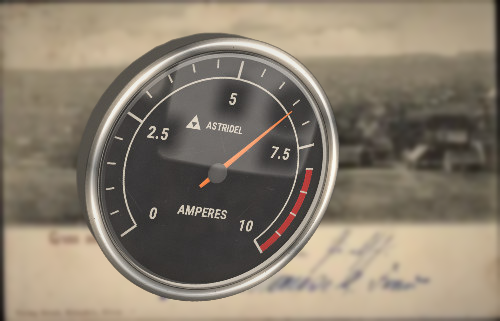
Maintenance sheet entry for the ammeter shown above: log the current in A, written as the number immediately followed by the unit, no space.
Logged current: 6.5A
